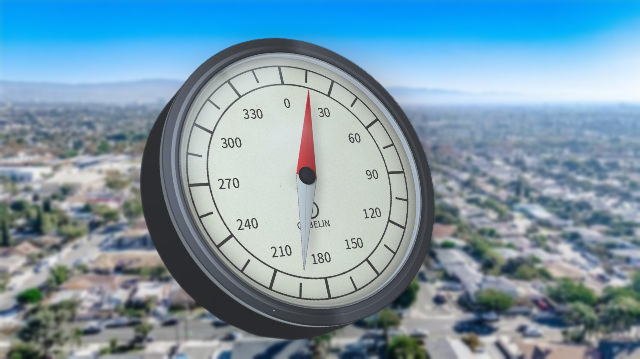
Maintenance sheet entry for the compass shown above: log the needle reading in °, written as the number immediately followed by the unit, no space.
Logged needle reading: 15°
